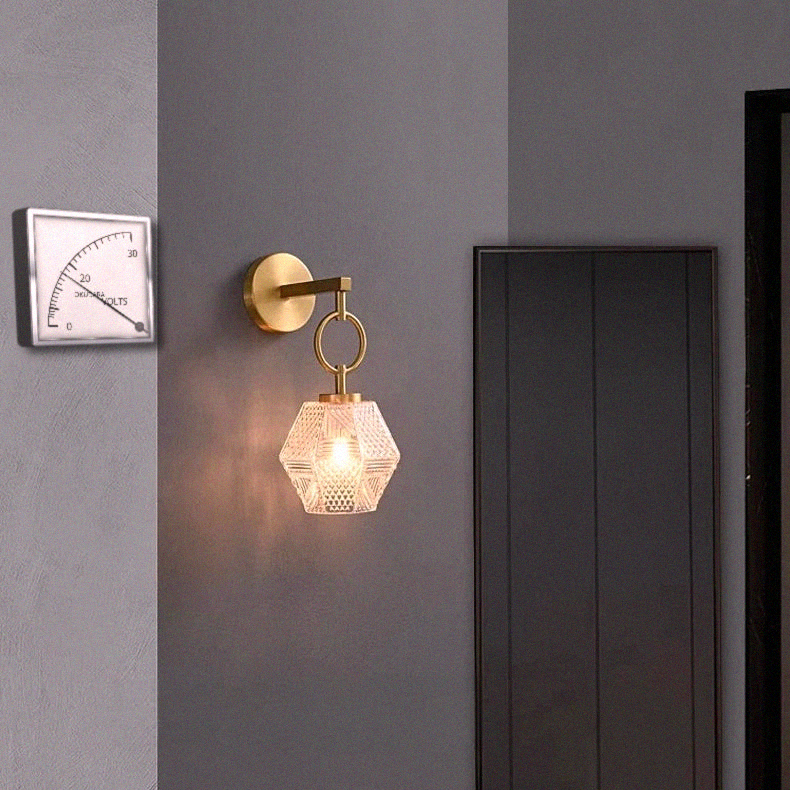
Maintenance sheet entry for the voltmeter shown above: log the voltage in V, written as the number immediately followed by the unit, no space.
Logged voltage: 18V
